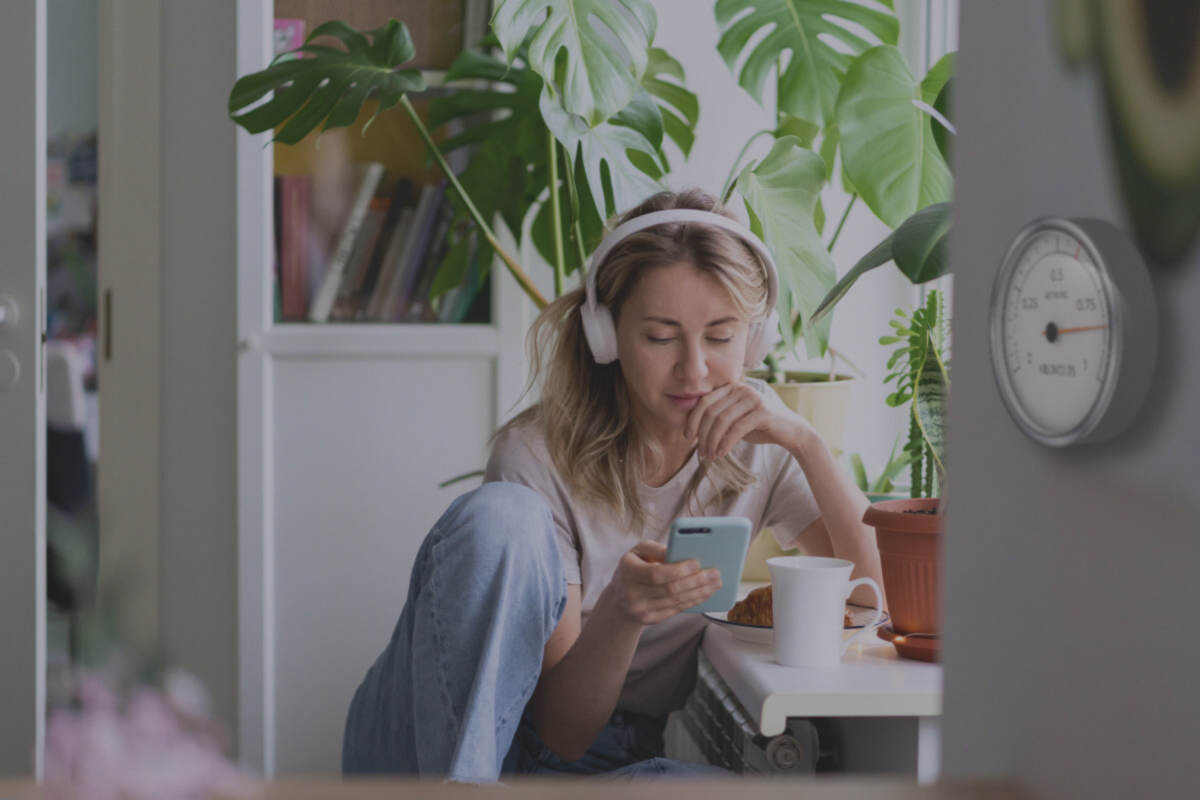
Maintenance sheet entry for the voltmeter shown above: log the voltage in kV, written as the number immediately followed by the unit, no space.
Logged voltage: 0.85kV
